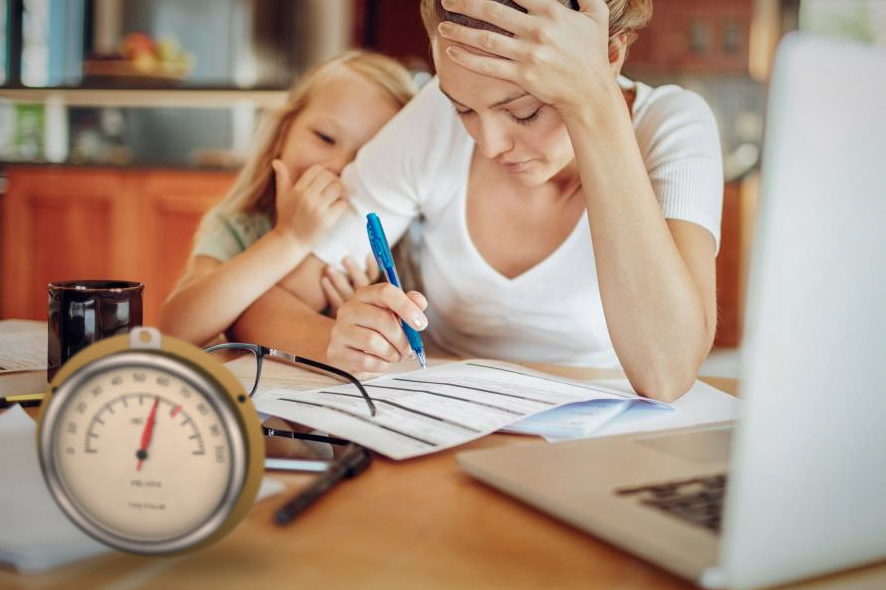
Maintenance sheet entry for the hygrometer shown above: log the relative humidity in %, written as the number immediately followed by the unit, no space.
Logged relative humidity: 60%
